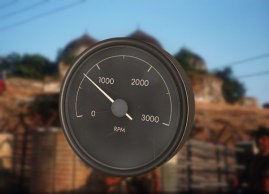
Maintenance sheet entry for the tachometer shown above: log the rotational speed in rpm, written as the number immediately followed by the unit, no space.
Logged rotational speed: 750rpm
